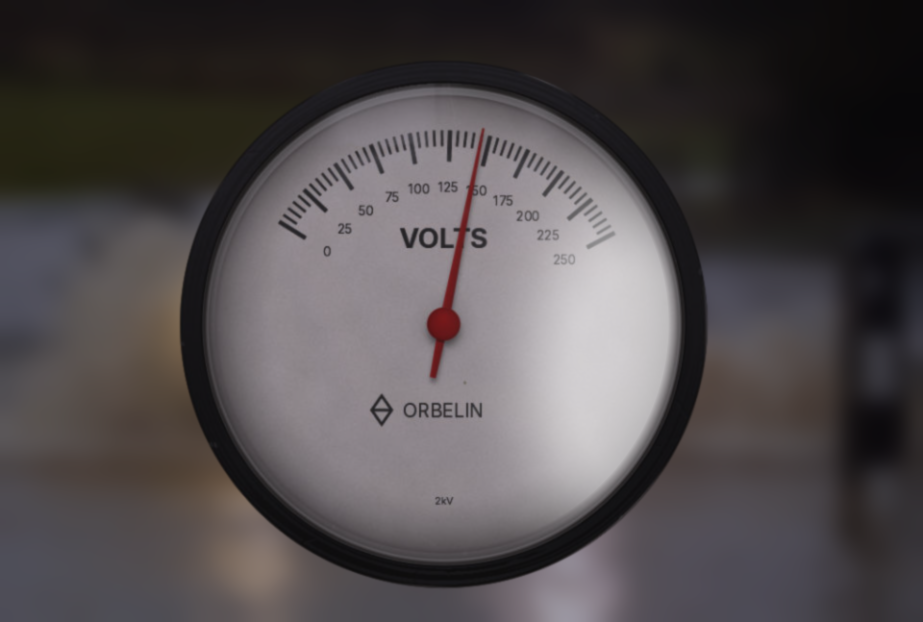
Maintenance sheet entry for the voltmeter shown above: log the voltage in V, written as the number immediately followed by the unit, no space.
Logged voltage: 145V
